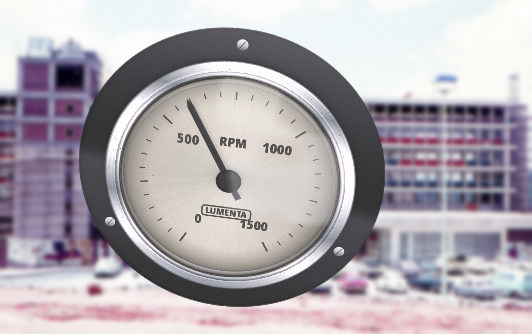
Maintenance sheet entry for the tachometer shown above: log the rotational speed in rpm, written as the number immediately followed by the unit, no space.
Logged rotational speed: 600rpm
